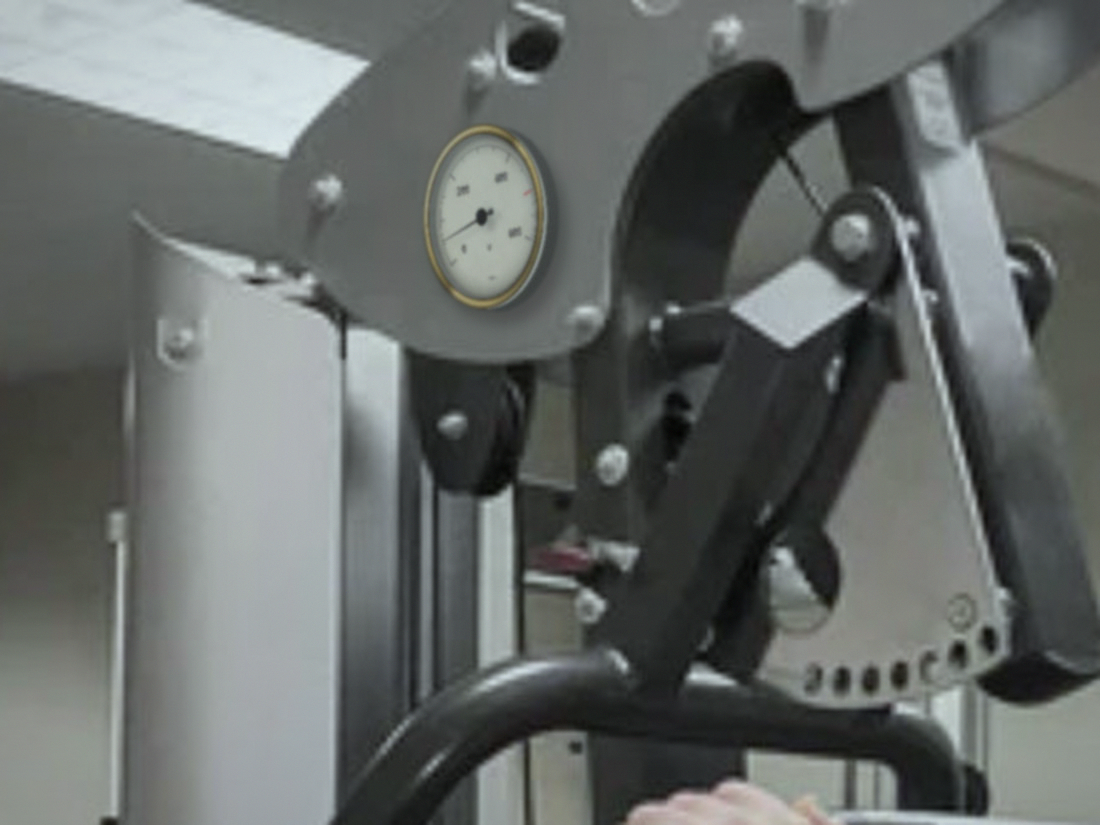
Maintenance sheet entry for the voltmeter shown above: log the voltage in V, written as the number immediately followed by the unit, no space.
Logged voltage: 50V
